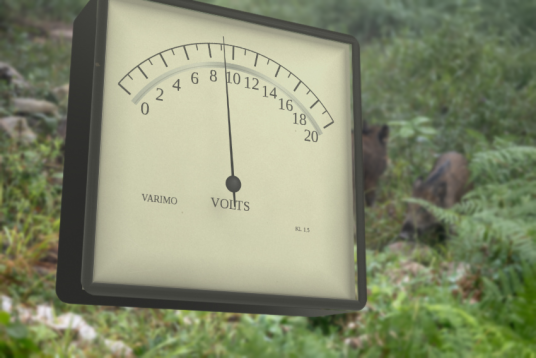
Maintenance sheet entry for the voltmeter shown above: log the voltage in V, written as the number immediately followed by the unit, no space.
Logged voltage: 9V
